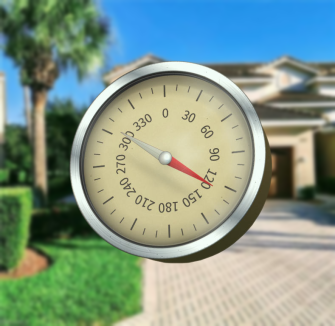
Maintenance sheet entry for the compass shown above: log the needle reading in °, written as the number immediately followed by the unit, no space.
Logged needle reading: 125°
